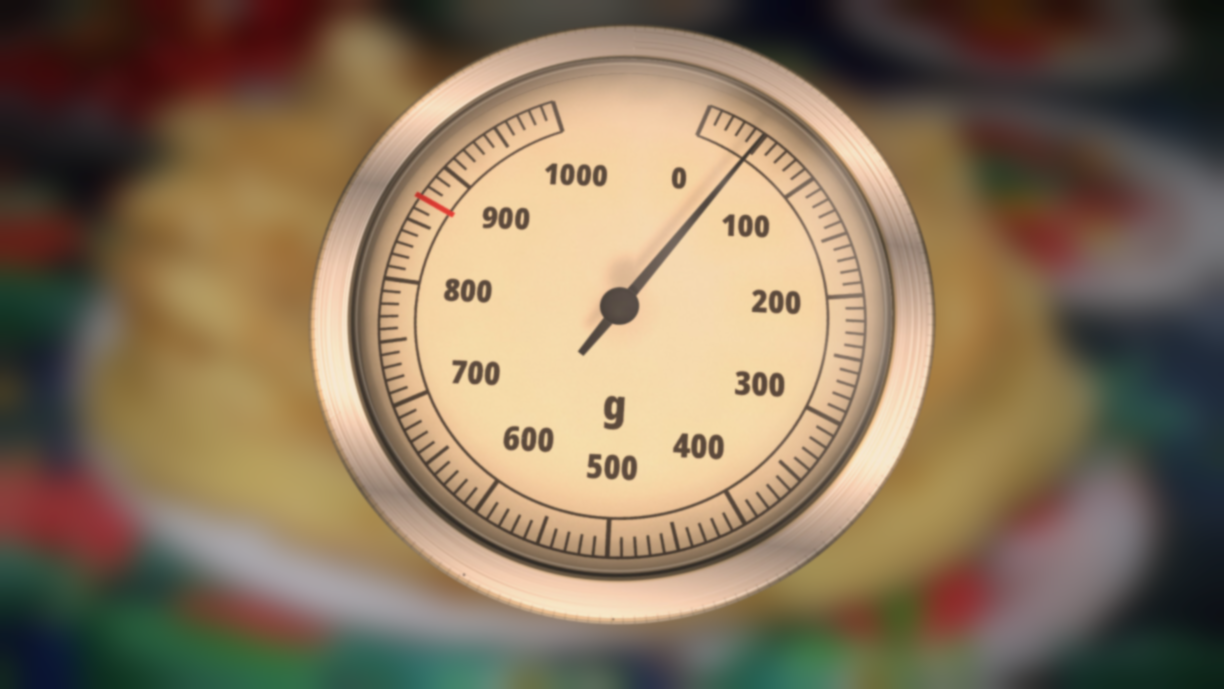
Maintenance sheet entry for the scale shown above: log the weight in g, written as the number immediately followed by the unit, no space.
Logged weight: 50g
